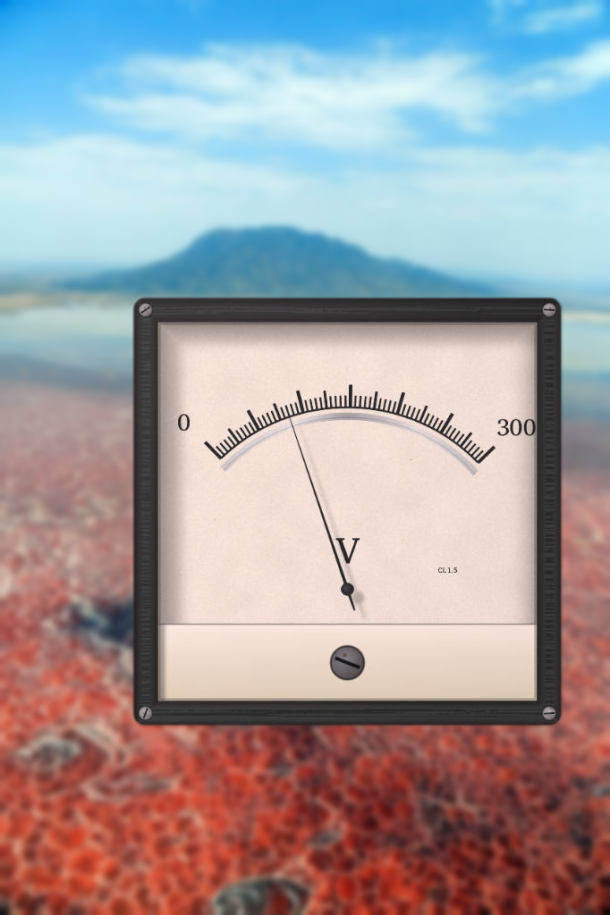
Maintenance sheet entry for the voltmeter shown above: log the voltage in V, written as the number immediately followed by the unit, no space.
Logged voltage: 85V
